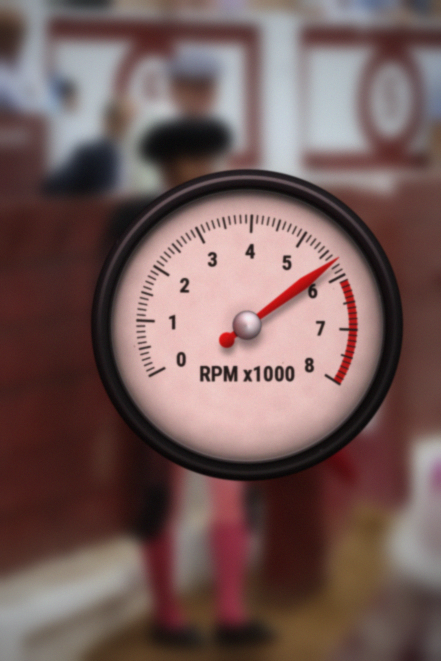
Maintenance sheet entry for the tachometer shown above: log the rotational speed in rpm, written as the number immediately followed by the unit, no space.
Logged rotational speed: 5700rpm
